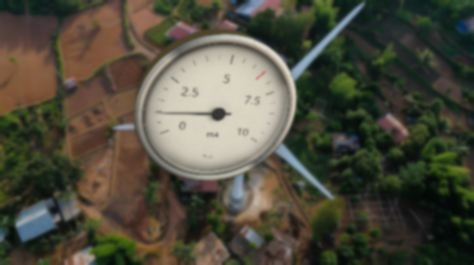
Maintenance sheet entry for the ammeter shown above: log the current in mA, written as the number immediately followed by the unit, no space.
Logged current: 1mA
